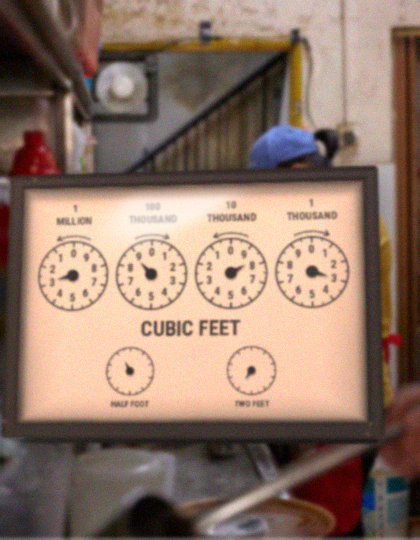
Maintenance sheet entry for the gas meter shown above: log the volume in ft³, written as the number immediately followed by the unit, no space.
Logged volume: 288300ft³
